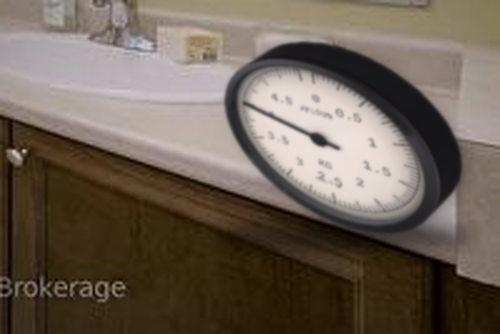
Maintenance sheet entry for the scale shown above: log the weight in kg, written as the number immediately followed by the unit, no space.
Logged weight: 4kg
